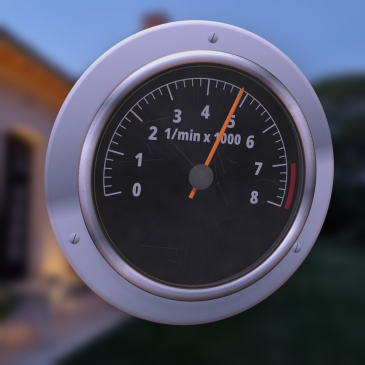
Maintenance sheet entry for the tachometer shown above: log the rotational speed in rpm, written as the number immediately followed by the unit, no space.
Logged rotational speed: 4800rpm
